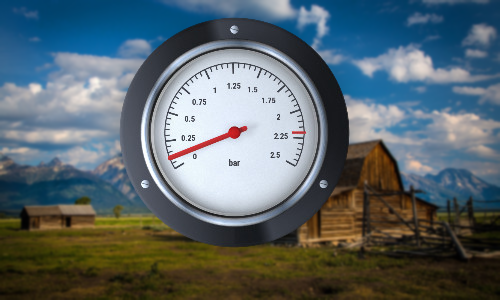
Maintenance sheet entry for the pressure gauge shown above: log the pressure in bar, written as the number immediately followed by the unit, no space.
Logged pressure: 0.1bar
